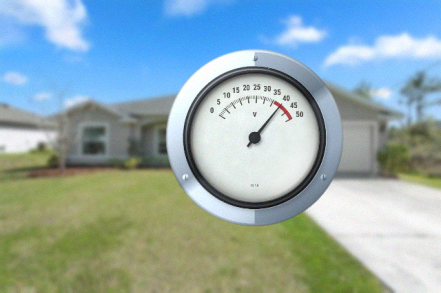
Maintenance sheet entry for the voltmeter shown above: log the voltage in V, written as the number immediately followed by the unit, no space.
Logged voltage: 40V
